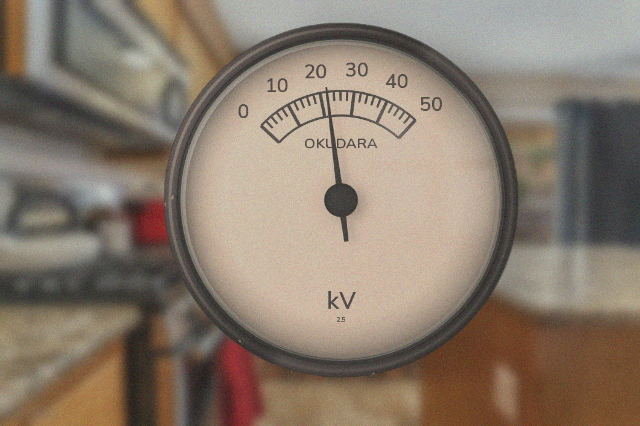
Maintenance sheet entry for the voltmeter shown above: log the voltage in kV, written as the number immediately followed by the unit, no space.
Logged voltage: 22kV
